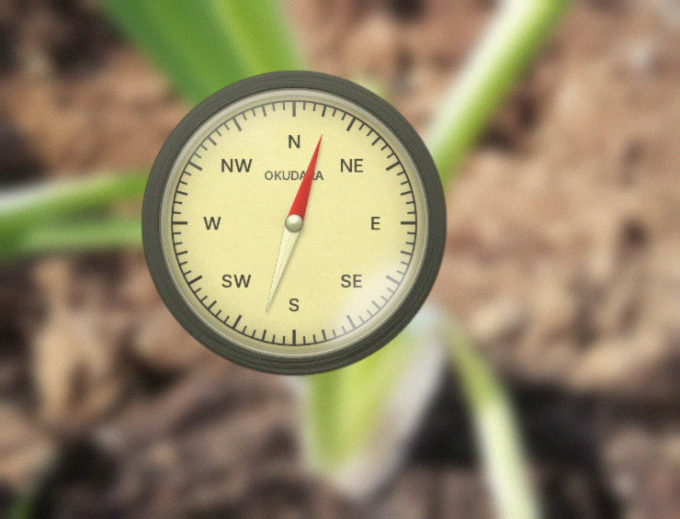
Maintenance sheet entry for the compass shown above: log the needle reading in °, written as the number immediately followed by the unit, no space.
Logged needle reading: 17.5°
